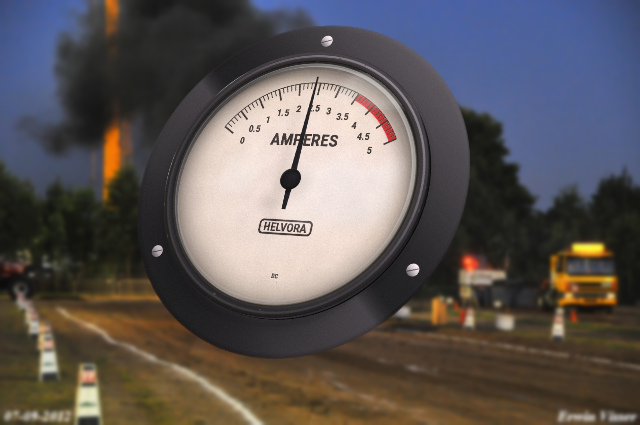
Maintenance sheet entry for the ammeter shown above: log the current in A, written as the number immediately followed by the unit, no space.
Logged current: 2.5A
